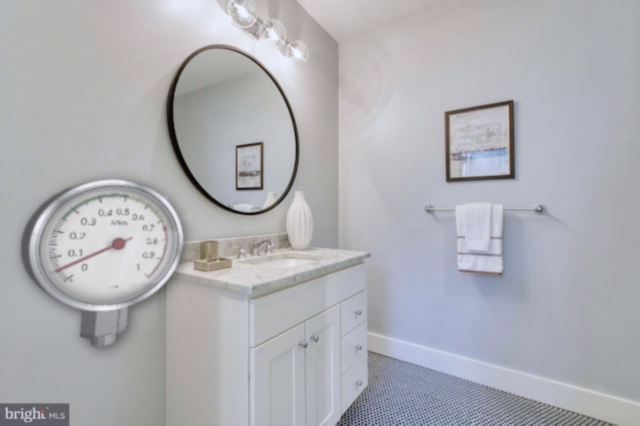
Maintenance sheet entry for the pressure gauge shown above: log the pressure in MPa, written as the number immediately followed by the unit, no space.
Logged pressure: 0.05MPa
